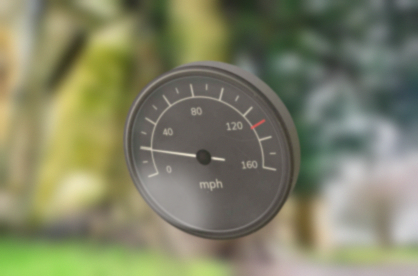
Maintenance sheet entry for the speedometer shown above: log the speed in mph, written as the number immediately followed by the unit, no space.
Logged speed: 20mph
